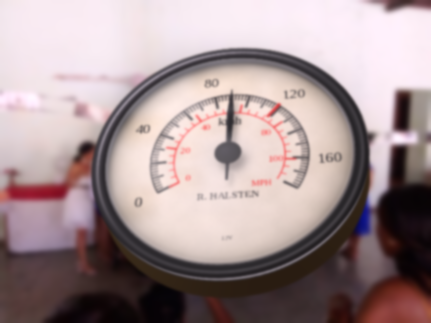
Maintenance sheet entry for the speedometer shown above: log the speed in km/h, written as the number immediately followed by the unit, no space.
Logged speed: 90km/h
